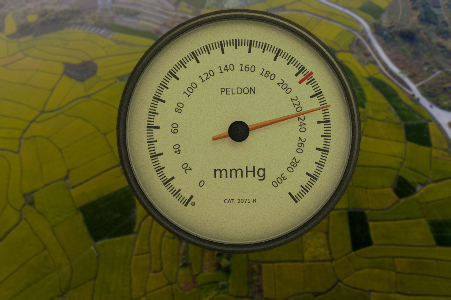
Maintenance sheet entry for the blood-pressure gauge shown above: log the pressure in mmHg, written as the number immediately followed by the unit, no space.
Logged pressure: 230mmHg
